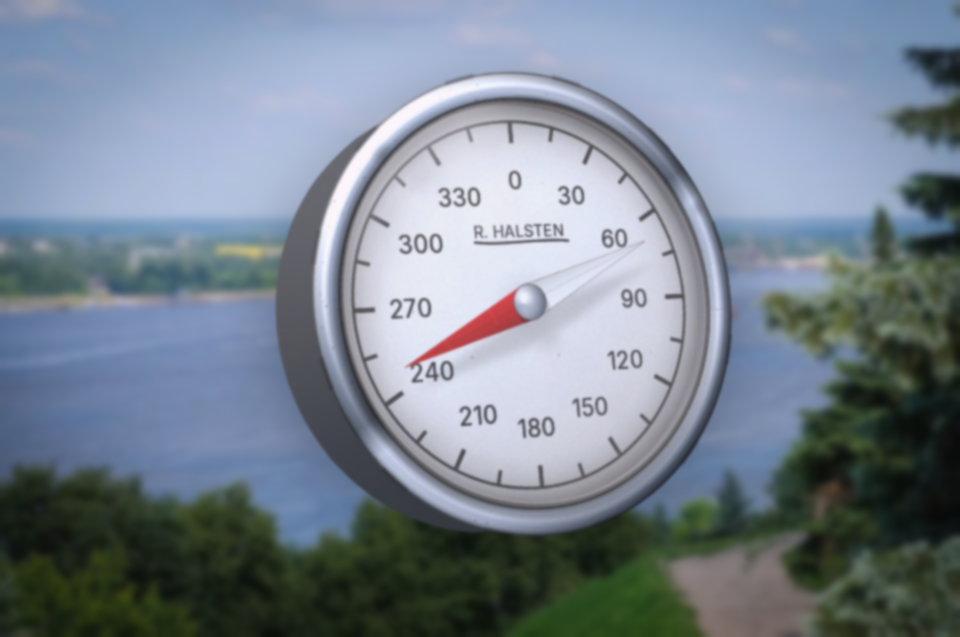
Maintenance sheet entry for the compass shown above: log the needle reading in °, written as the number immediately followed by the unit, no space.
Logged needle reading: 247.5°
